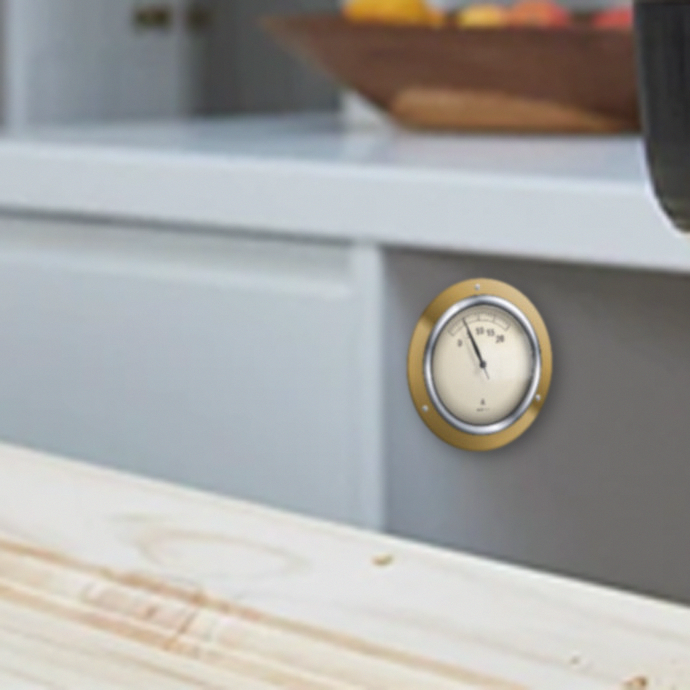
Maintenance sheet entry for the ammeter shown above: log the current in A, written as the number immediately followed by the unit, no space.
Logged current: 5A
